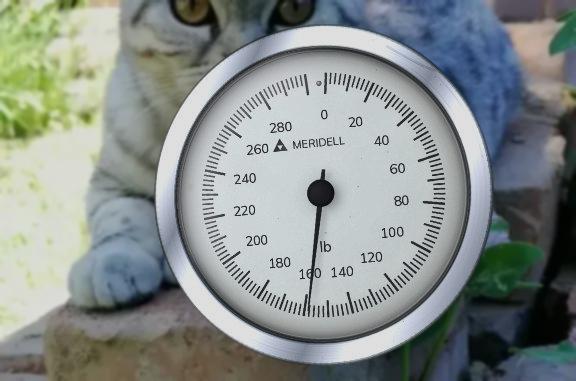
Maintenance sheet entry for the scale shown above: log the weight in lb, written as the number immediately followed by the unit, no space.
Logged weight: 158lb
